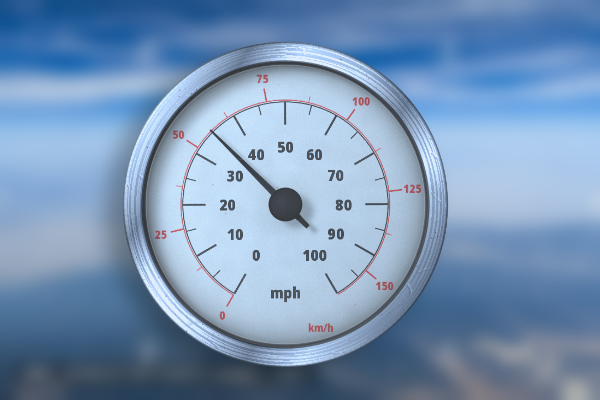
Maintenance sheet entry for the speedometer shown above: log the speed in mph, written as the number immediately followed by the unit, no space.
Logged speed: 35mph
